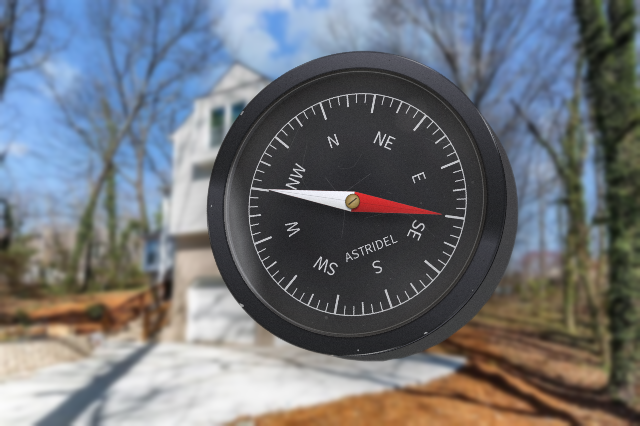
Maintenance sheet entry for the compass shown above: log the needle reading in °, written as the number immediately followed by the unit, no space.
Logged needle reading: 120°
